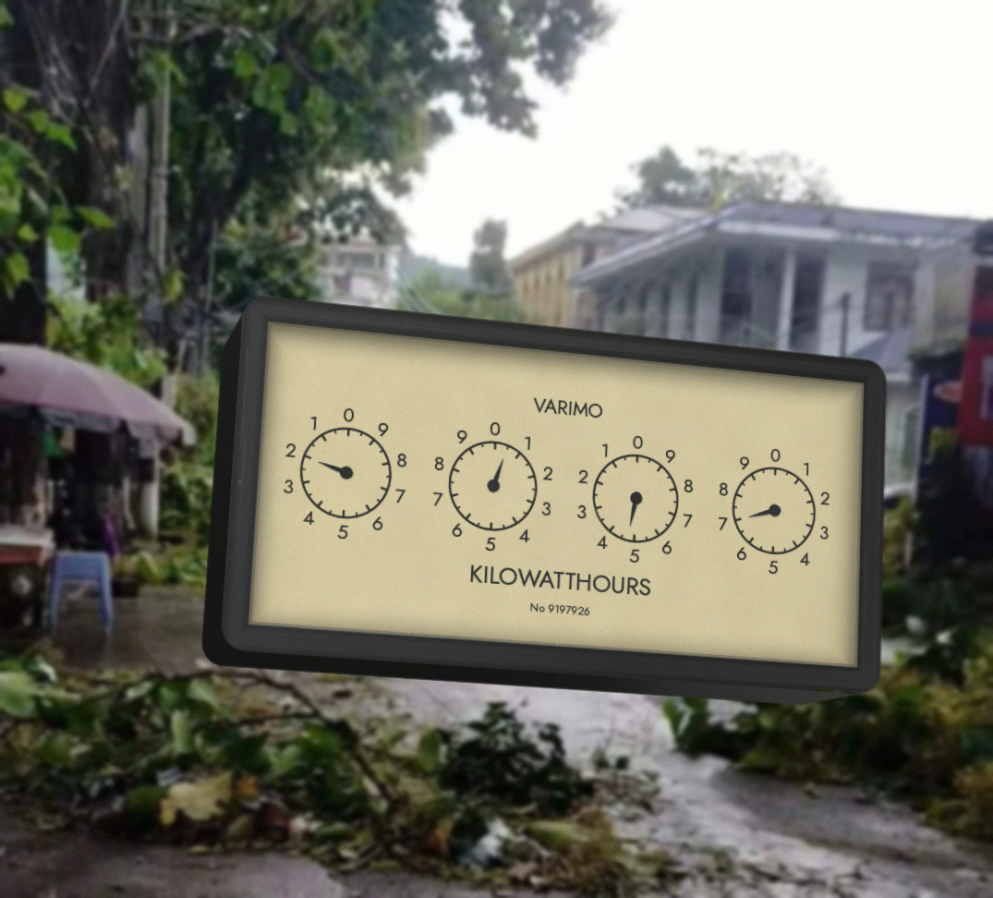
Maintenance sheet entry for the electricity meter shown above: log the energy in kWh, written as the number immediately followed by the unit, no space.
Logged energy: 2047kWh
